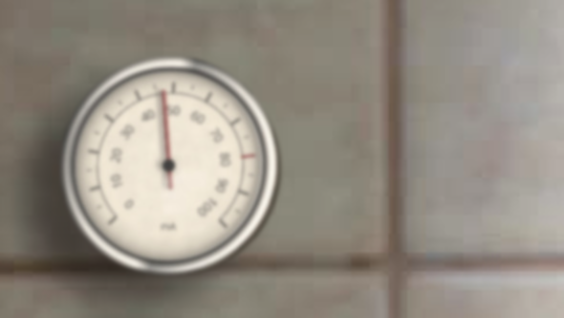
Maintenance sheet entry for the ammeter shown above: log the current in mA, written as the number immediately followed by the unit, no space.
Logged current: 47.5mA
